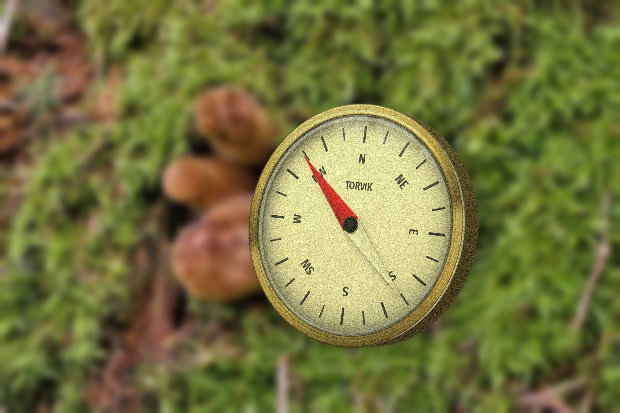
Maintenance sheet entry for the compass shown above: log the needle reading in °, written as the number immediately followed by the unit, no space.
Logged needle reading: 315°
